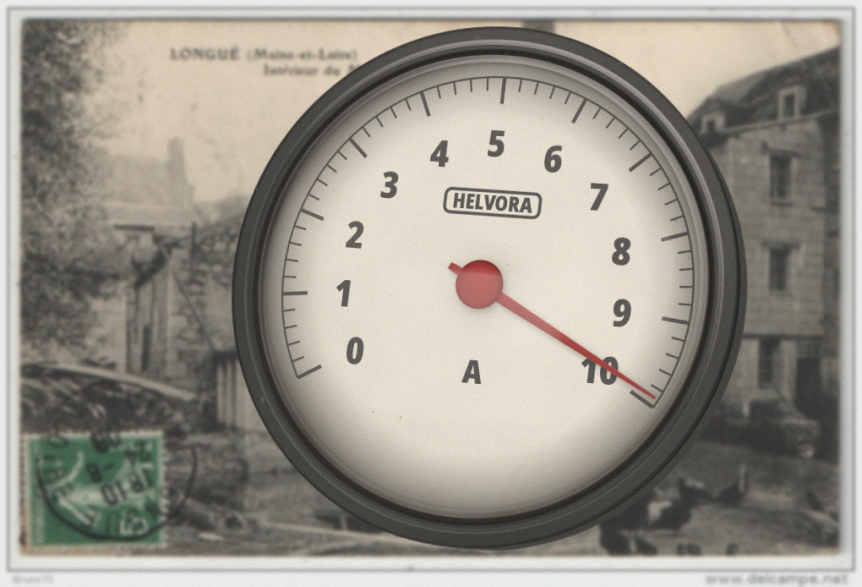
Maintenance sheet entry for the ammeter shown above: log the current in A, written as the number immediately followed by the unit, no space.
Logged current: 9.9A
